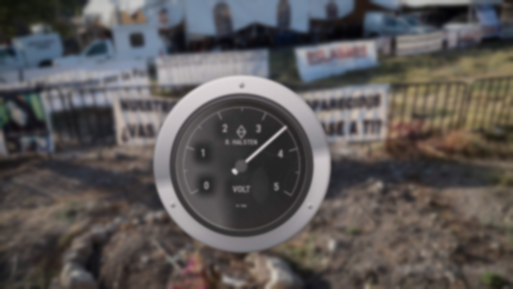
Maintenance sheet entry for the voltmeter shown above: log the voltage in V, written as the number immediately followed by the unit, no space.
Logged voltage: 3.5V
